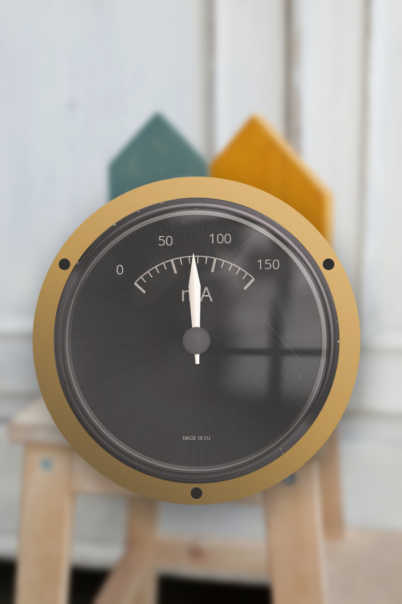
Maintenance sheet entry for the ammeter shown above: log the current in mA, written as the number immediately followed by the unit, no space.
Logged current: 75mA
